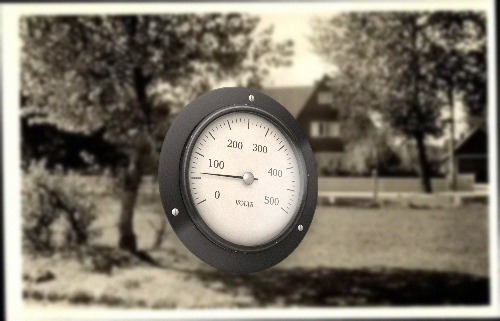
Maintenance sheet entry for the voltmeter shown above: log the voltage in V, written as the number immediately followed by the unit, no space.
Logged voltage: 60V
